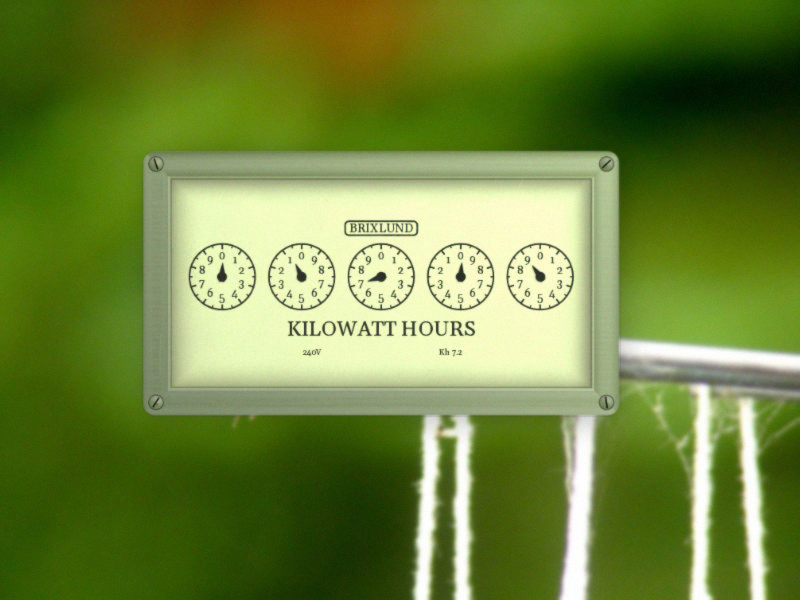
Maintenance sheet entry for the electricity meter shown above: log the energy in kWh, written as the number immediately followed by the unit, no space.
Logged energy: 699kWh
